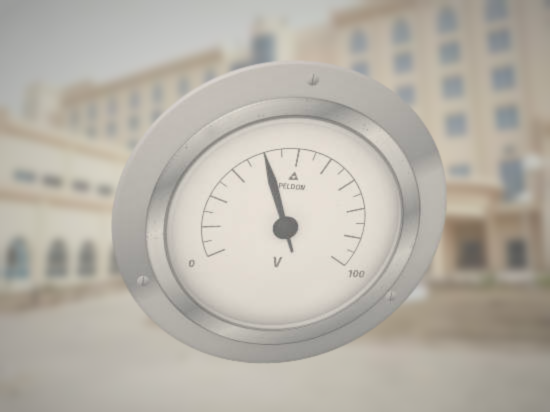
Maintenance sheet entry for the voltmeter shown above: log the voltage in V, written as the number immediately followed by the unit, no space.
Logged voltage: 40V
